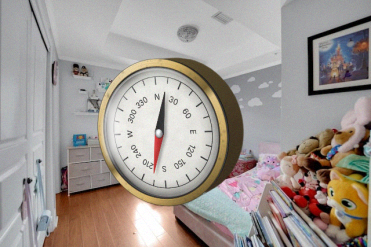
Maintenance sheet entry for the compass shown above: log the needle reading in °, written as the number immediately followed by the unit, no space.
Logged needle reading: 195°
